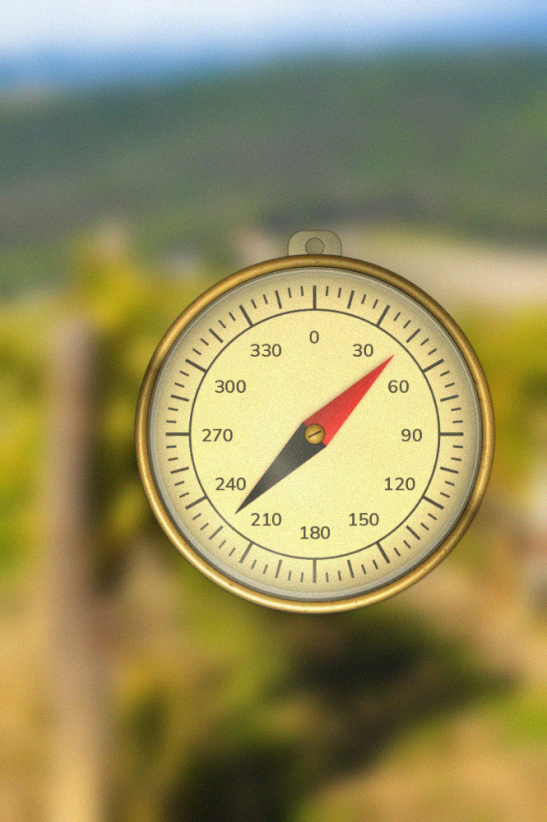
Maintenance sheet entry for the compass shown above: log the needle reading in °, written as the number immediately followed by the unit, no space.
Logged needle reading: 45°
